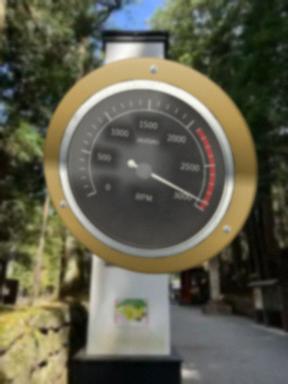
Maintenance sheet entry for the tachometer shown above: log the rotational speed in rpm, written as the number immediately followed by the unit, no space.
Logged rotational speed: 2900rpm
